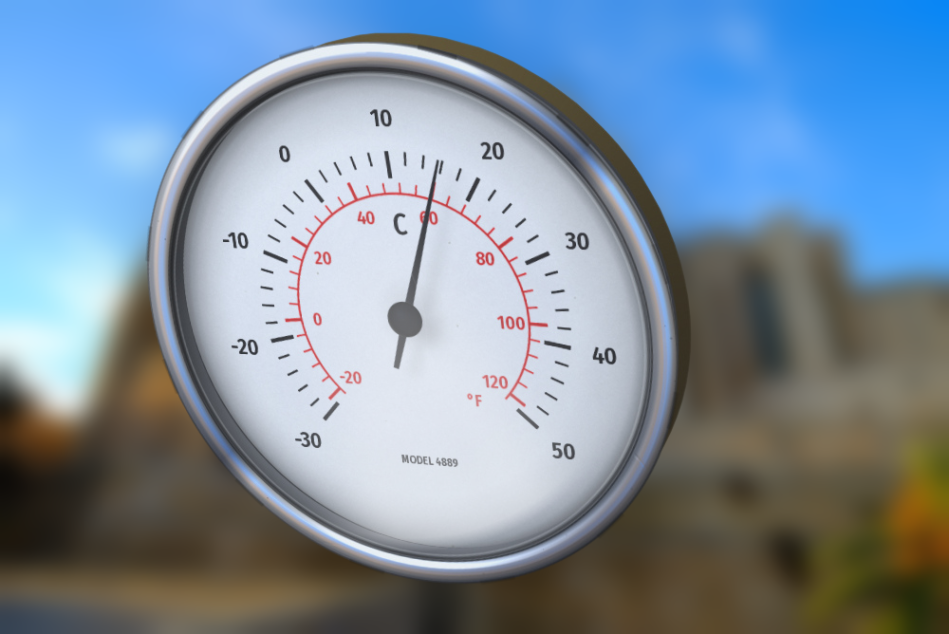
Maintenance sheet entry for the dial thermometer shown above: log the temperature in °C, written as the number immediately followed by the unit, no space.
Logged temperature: 16°C
